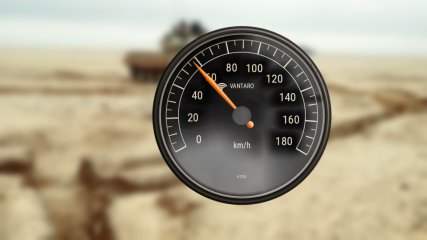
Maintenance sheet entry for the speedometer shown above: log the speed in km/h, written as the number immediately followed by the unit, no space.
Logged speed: 57.5km/h
